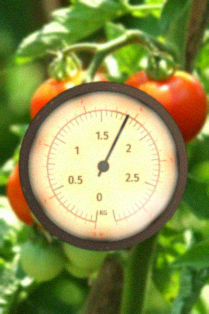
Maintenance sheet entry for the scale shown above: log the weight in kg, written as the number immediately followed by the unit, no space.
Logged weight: 1.75kg
